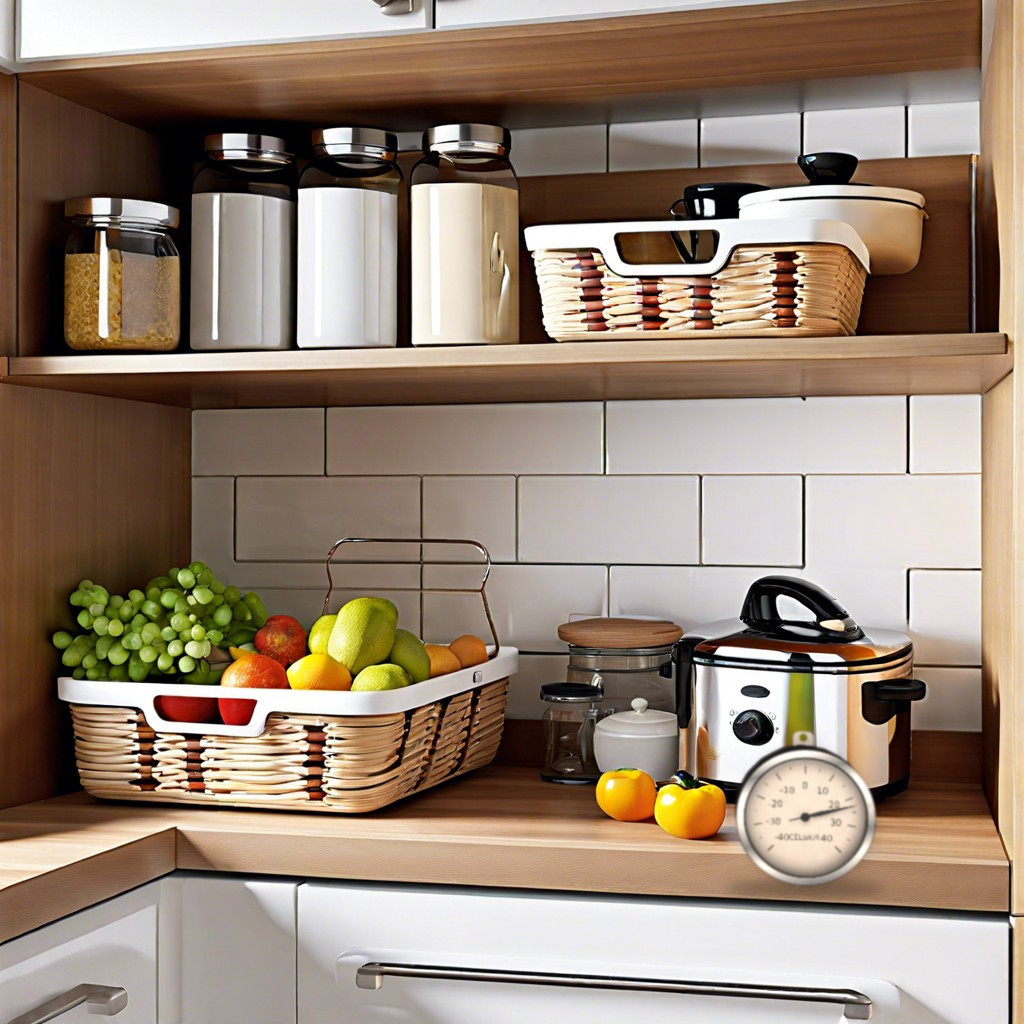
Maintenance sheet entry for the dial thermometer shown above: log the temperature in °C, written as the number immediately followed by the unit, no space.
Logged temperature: 22.5°C
